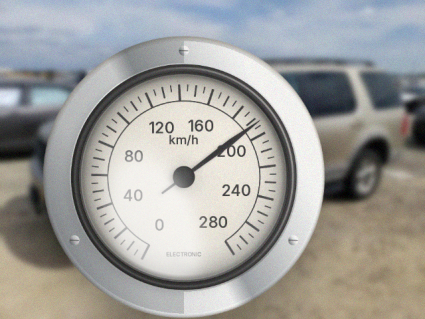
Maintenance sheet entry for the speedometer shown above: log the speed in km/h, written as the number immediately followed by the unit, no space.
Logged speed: 192.5km/h
